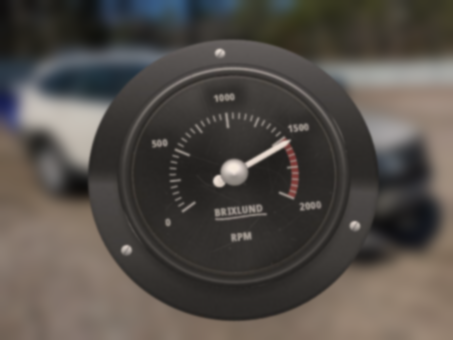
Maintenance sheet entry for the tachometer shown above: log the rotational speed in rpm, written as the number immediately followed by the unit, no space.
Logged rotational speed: 1550rpm
